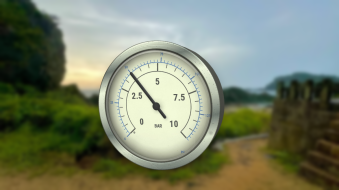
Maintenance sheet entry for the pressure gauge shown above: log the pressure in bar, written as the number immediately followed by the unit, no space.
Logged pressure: 3.5bar
